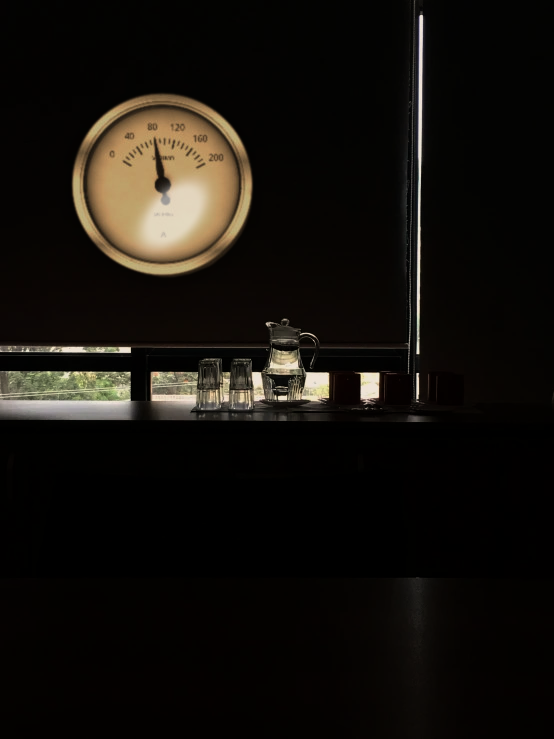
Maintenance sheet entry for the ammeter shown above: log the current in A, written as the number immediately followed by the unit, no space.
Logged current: 80A
